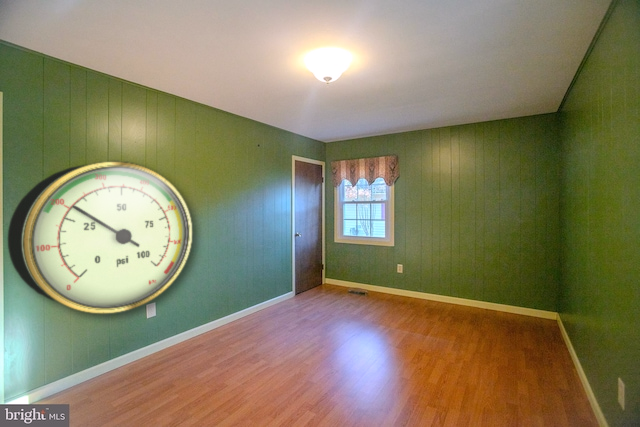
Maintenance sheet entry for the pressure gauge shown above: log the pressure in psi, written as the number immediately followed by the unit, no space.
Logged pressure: 30psi
